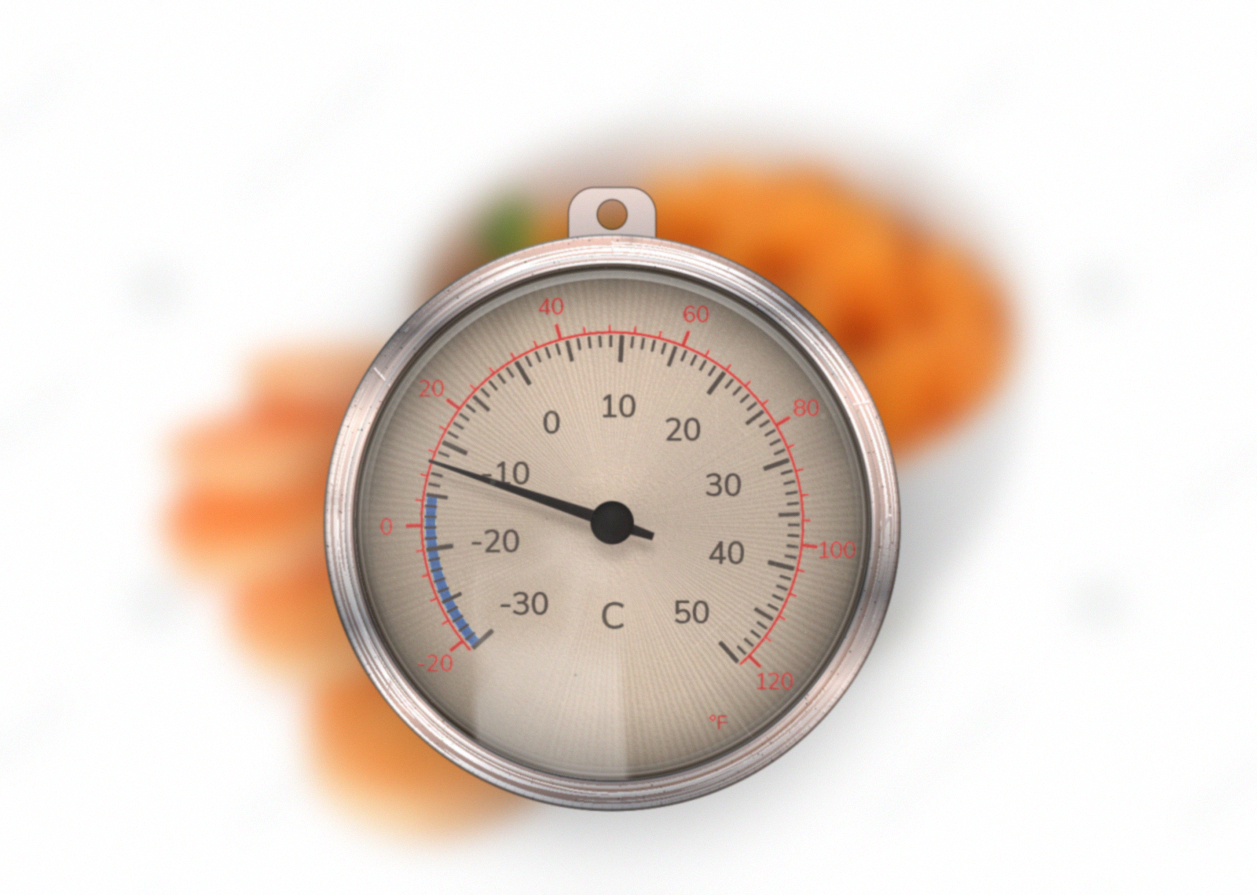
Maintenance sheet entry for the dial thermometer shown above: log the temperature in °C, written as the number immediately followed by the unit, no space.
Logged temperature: -12°C
